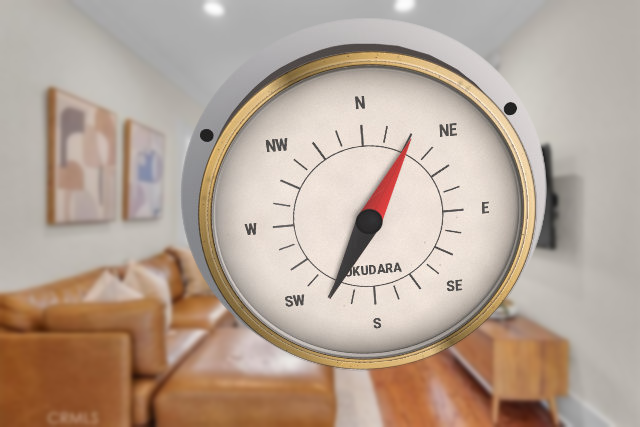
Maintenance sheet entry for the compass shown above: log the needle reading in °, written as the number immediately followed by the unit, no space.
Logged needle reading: 30°
